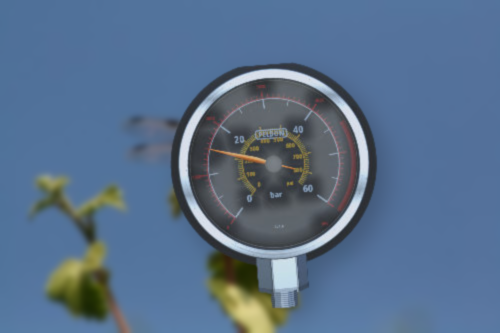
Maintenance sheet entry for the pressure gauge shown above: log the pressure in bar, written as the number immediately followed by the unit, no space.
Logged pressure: 15bar
